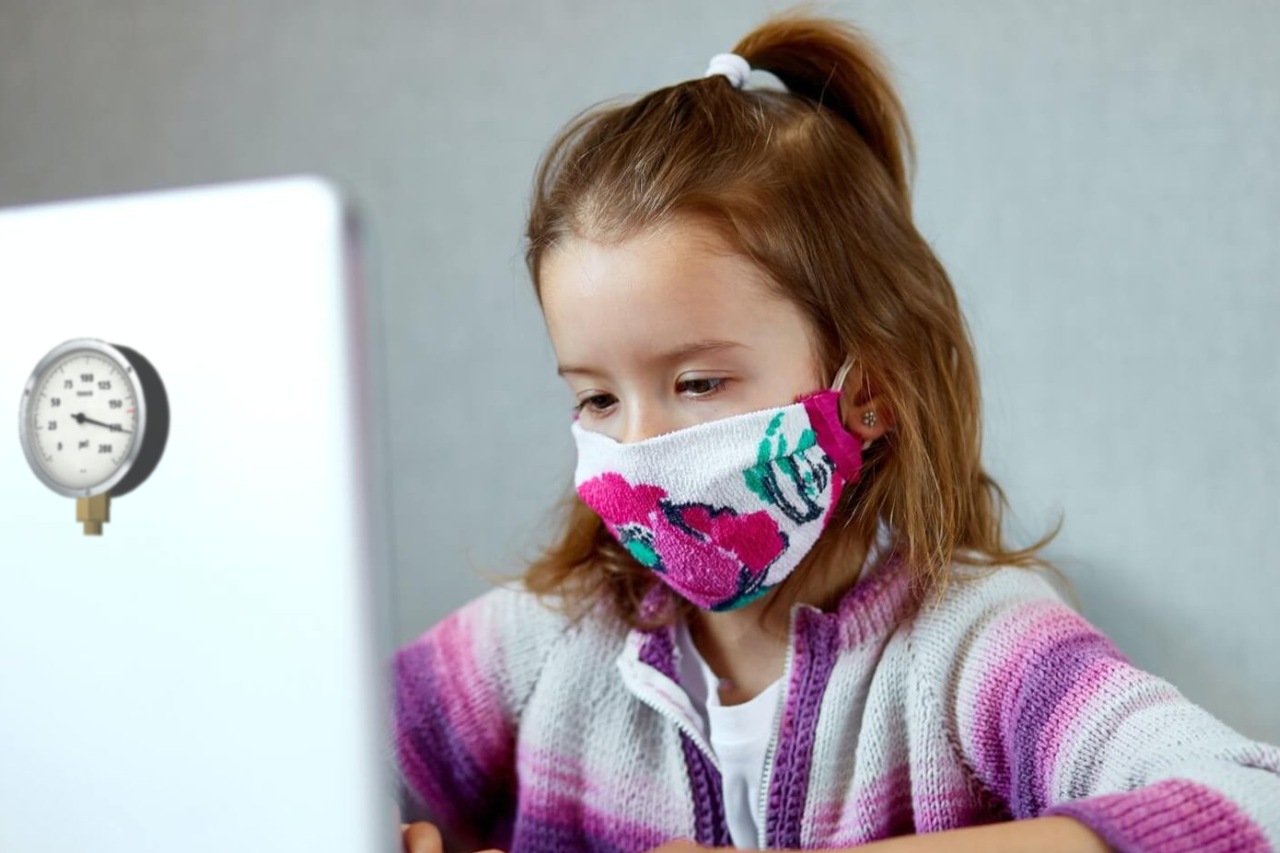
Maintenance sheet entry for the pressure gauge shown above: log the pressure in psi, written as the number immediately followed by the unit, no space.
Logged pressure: 175psi
